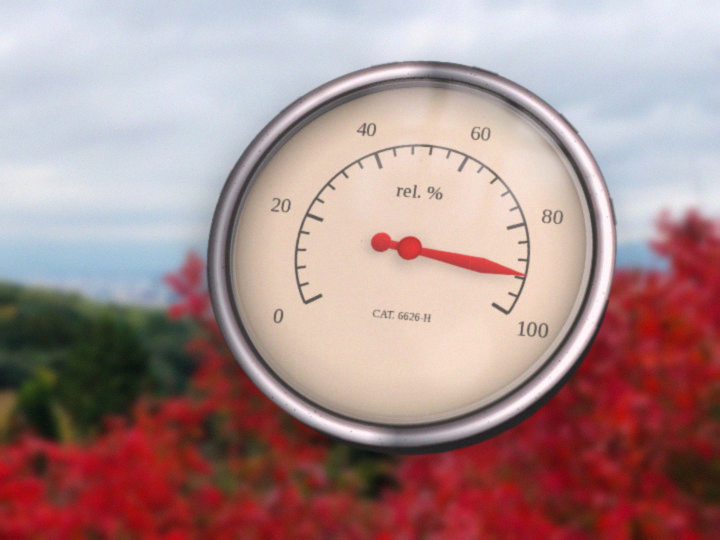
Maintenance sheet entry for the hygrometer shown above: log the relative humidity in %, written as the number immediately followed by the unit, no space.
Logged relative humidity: 92%
